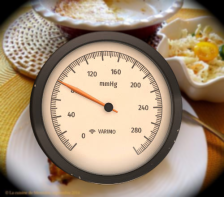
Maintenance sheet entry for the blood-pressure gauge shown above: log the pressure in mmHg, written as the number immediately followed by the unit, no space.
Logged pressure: 80mmHg
